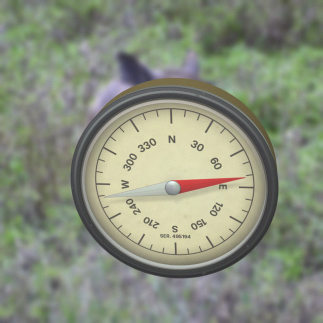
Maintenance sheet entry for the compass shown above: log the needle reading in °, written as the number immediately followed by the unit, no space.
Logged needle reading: 80°
